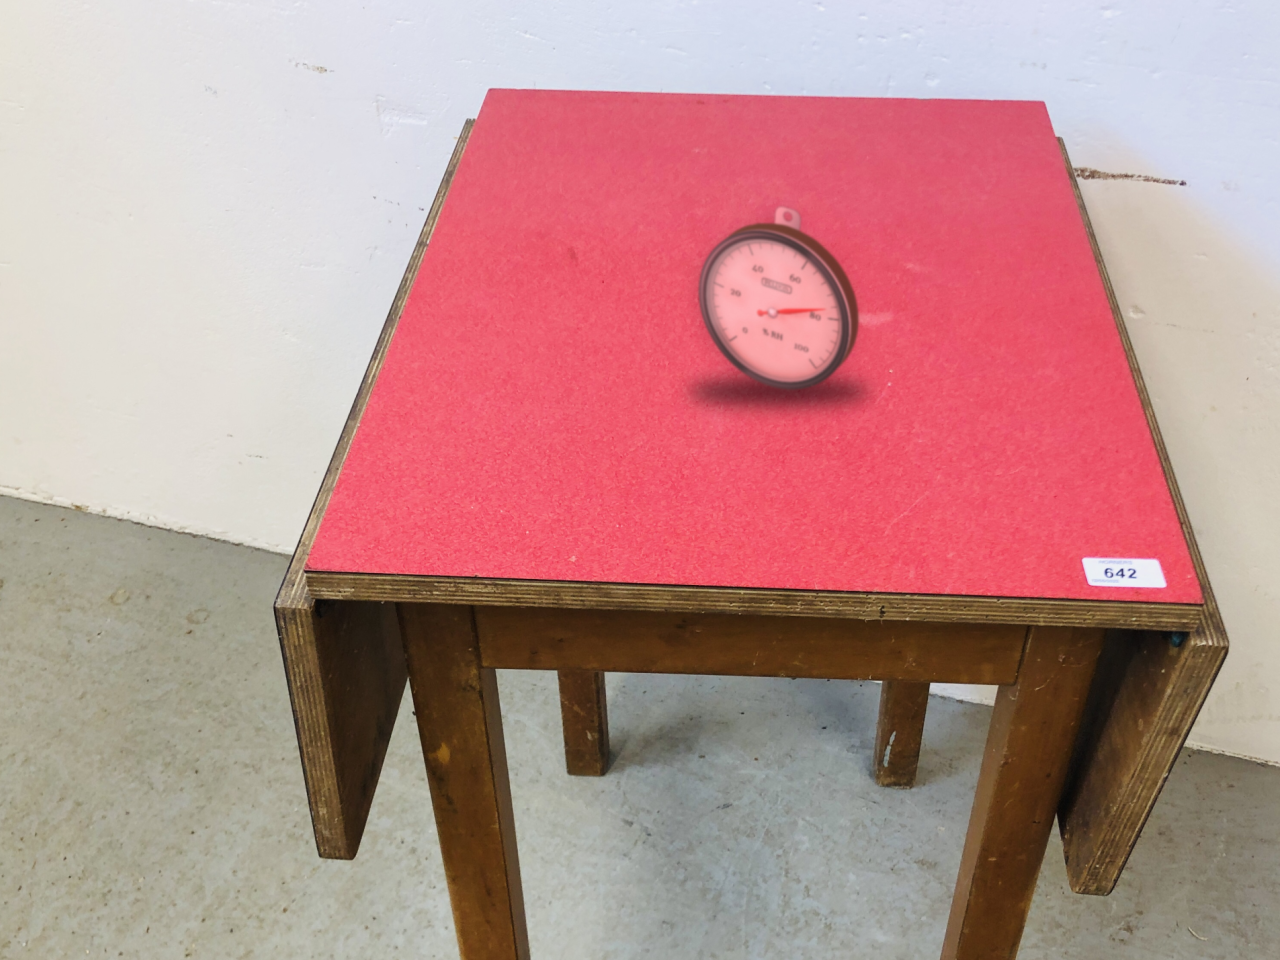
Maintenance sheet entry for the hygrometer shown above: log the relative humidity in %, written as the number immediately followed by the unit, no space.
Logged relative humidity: 76%
